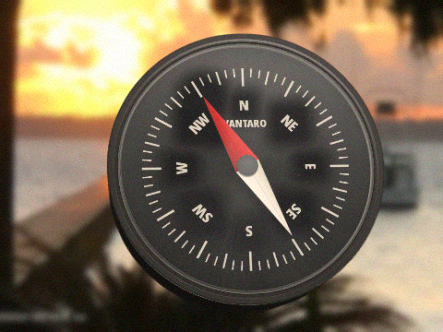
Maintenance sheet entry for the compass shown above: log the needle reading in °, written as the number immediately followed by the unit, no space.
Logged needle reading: 330°
